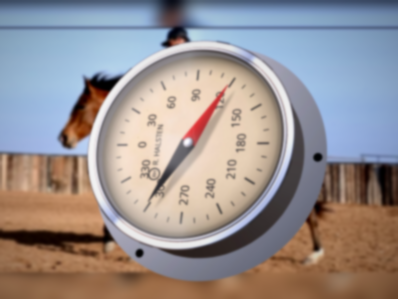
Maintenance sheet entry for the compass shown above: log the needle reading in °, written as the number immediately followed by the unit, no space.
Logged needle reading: 120°
